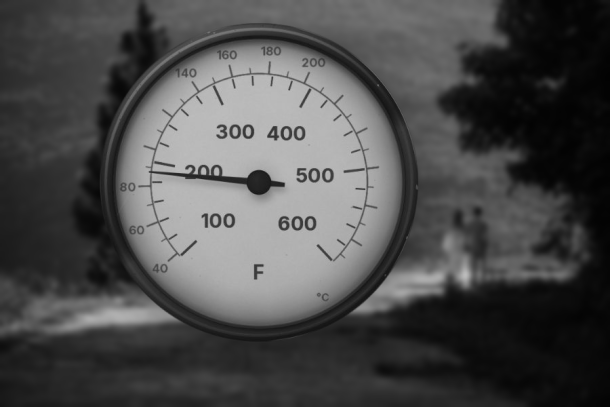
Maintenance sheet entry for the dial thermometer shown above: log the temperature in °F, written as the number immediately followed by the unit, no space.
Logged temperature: 190°F
